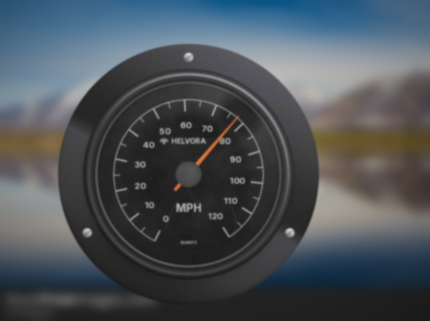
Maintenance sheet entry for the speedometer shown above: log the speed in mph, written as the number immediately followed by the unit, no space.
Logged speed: 77.5mph
